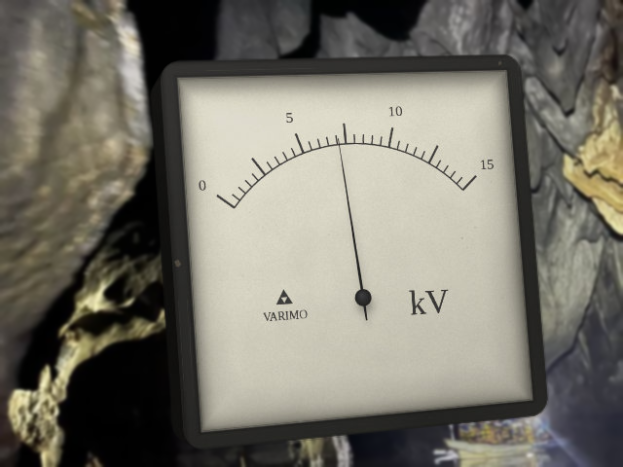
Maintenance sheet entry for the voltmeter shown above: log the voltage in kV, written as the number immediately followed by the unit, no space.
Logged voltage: 7kV
